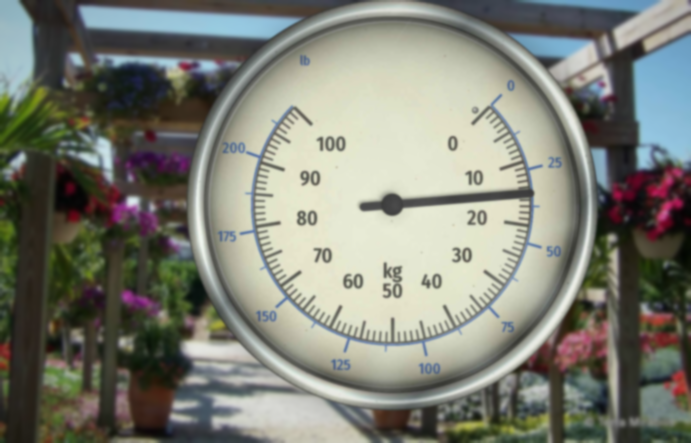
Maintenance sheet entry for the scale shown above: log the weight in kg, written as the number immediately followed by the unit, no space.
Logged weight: 15kg
